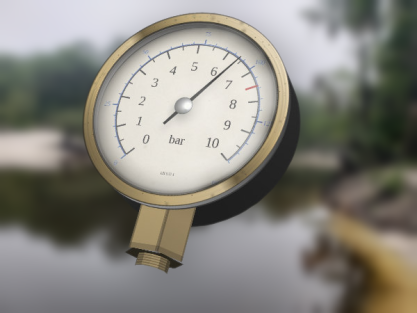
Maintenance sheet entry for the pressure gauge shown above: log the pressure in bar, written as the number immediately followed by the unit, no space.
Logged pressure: 6.5bar
